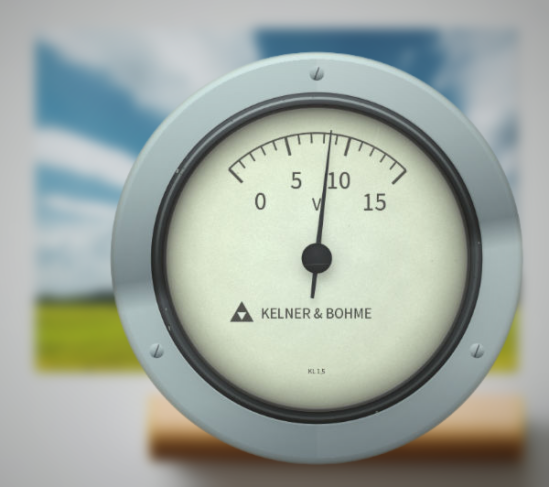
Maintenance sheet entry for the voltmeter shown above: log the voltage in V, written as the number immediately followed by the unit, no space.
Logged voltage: 8.5V
